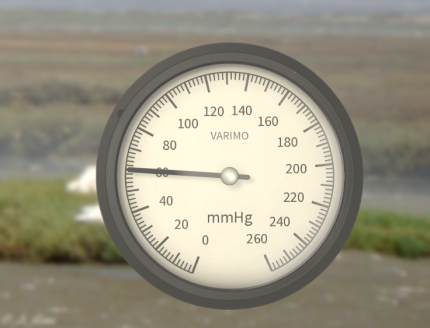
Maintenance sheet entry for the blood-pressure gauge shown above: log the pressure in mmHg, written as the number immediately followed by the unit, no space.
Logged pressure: 60mmHg
